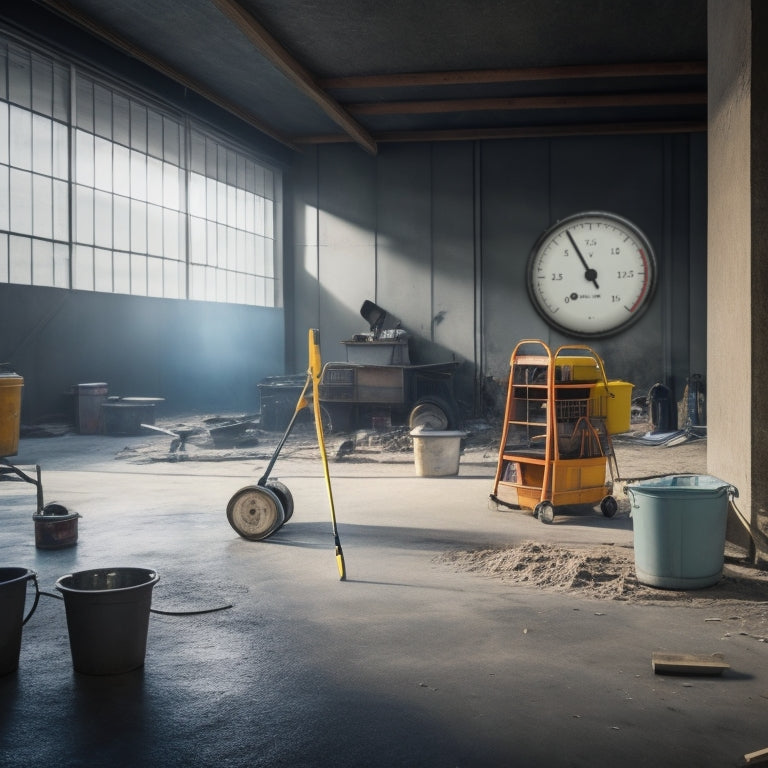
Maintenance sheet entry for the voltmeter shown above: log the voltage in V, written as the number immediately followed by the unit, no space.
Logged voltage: 6V
